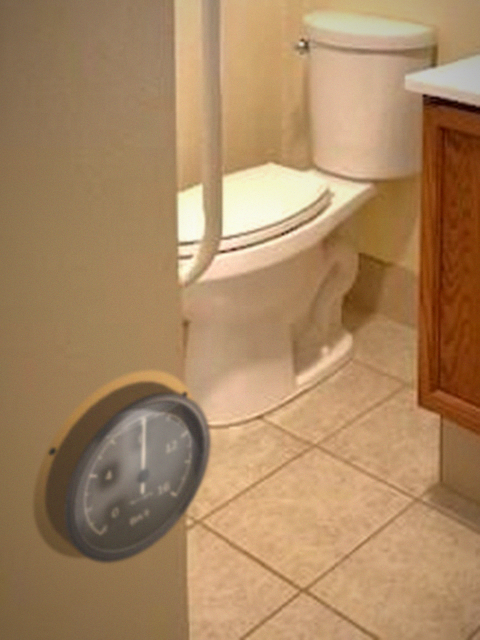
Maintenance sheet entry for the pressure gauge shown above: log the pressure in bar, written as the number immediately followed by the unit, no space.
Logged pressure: 8bar
